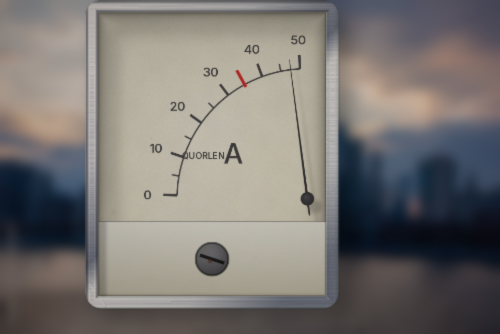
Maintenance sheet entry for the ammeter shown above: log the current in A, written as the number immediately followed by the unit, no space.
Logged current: 47.5A
